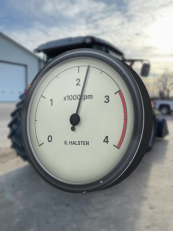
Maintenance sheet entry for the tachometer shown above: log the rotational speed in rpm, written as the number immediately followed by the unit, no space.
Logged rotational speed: 2250rpm
